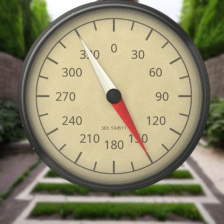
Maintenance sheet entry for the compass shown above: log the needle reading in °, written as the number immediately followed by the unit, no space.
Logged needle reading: 150°
